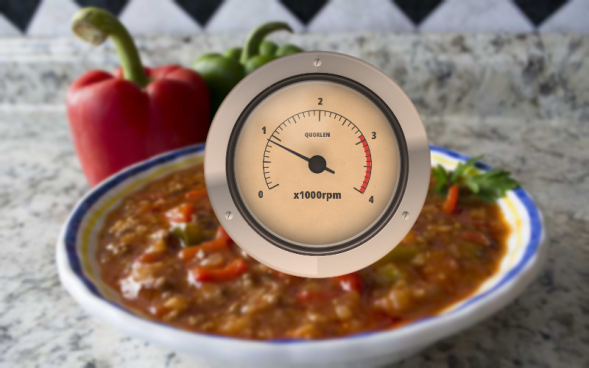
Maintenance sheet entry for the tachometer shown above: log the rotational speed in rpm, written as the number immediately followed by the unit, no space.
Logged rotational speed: 900rpm
